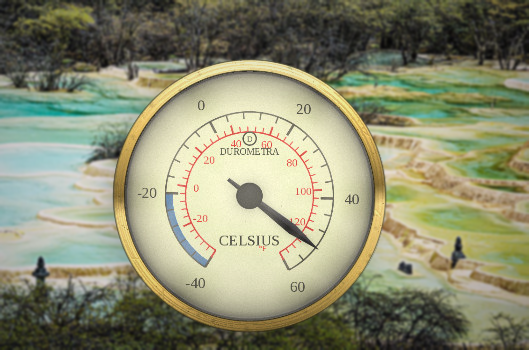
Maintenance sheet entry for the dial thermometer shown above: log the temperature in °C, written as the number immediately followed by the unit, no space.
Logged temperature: 52°C
